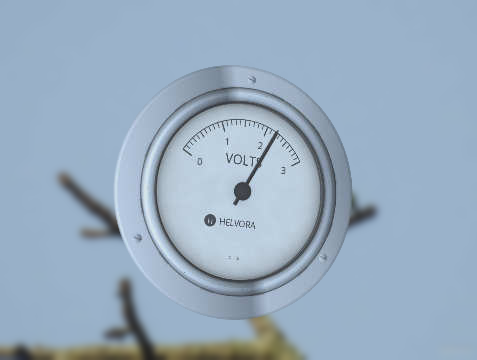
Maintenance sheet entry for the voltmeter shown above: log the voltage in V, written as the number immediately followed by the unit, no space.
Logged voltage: 2.2V
